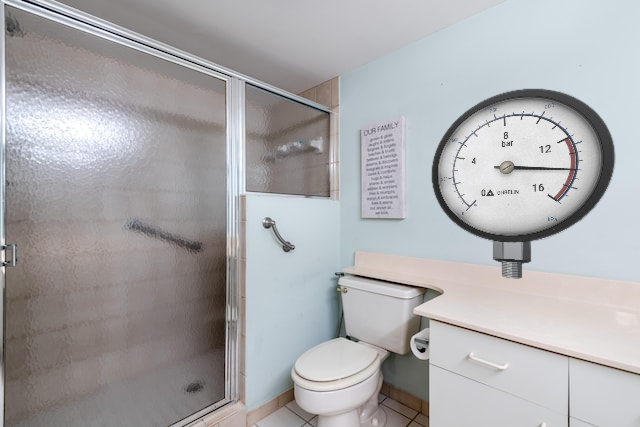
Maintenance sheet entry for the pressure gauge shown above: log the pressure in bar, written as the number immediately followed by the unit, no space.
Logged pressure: 14bar
